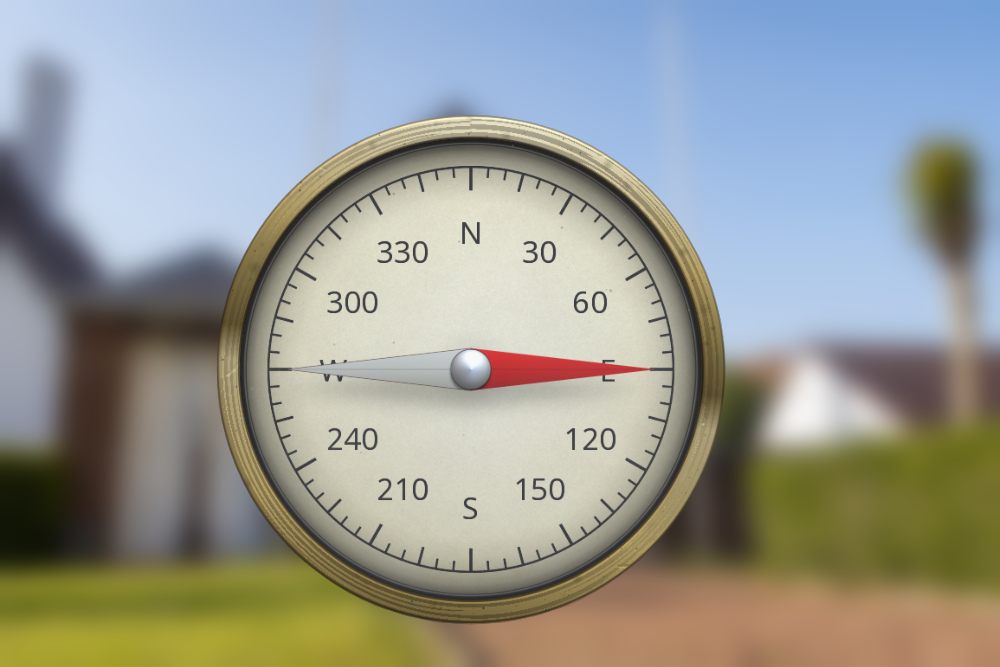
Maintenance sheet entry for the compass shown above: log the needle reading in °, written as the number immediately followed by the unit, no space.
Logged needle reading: 90°
